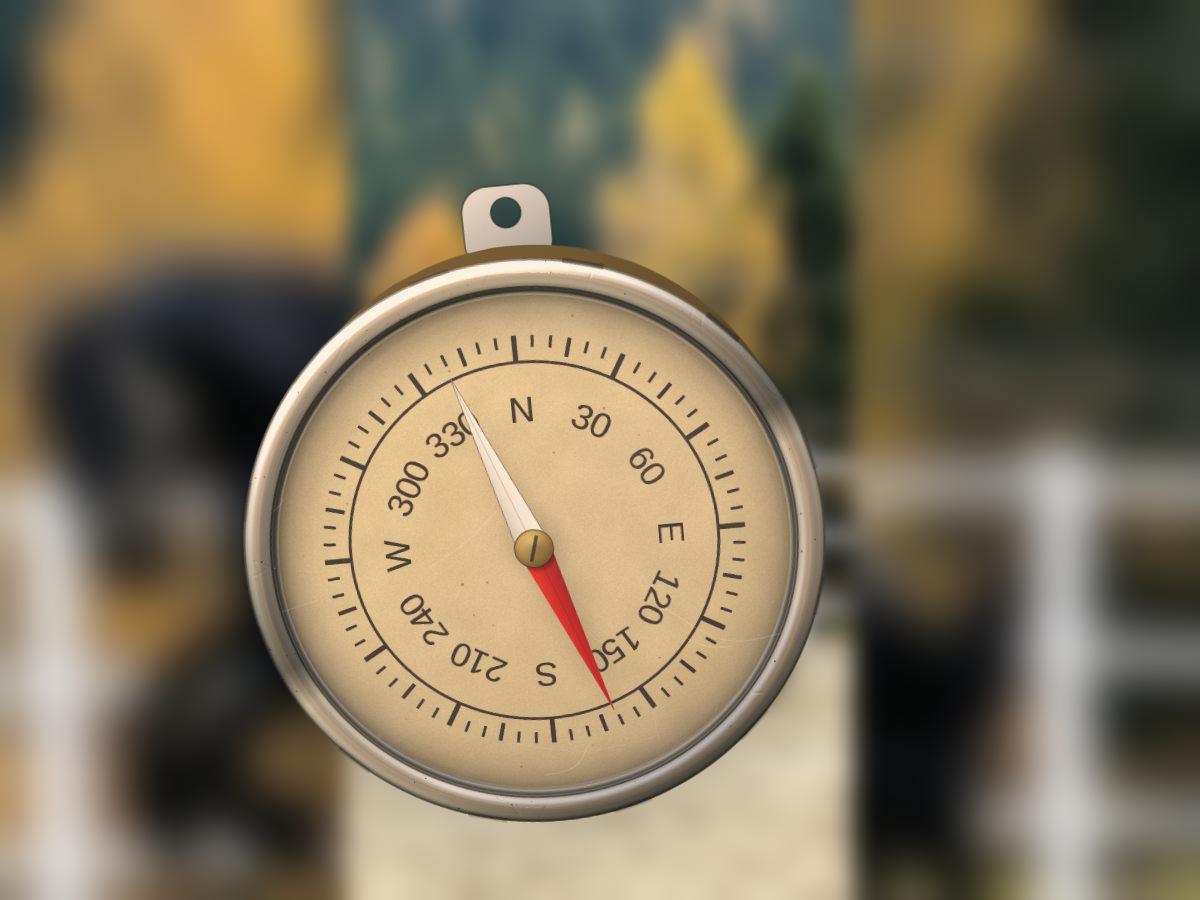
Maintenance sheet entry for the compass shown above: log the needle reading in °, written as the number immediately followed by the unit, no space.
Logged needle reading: 160°
